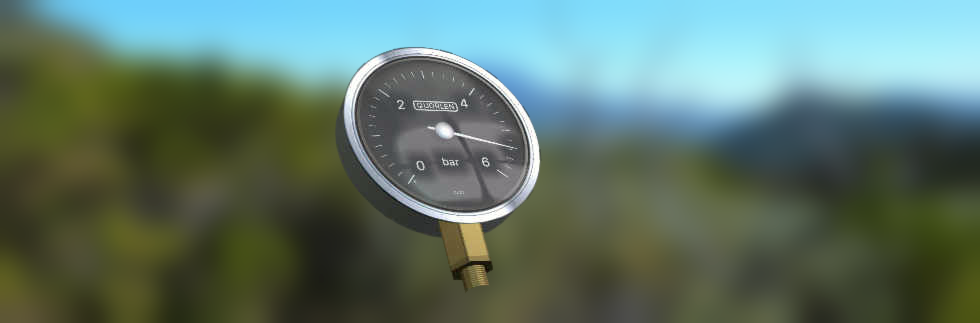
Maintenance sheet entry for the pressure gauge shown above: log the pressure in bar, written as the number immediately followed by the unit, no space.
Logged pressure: 5.4bar
